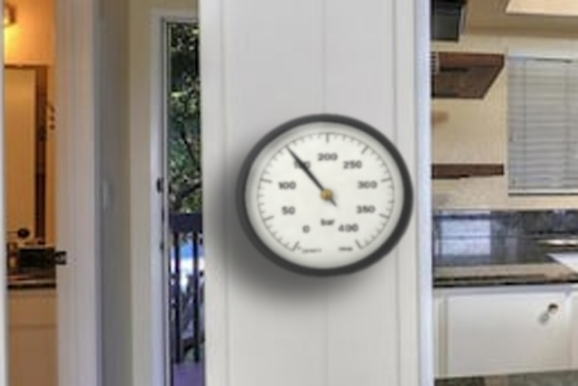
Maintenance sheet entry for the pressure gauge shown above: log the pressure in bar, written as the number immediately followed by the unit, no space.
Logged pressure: 150bar
